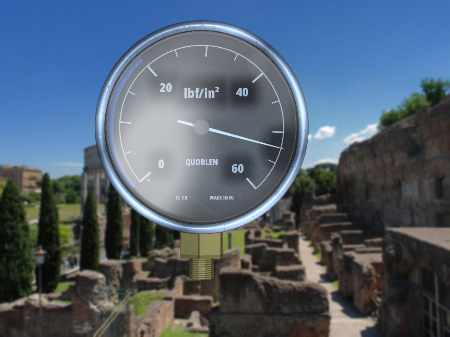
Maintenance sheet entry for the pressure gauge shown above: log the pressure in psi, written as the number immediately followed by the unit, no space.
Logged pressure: 52.5psi
